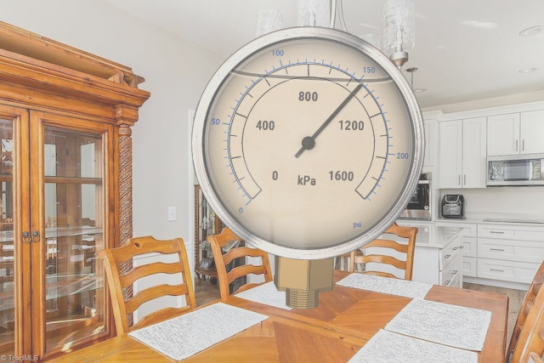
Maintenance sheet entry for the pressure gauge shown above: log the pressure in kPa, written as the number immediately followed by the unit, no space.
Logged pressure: 1050kPa
